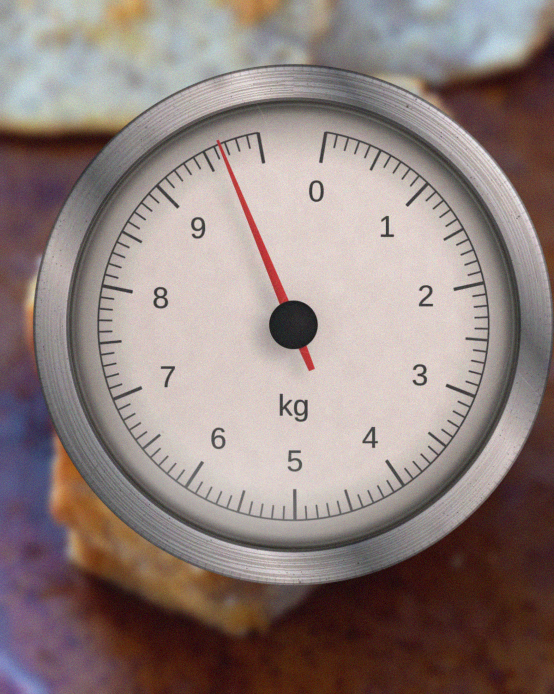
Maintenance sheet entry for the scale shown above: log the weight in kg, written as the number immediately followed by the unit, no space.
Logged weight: 9.65kg
